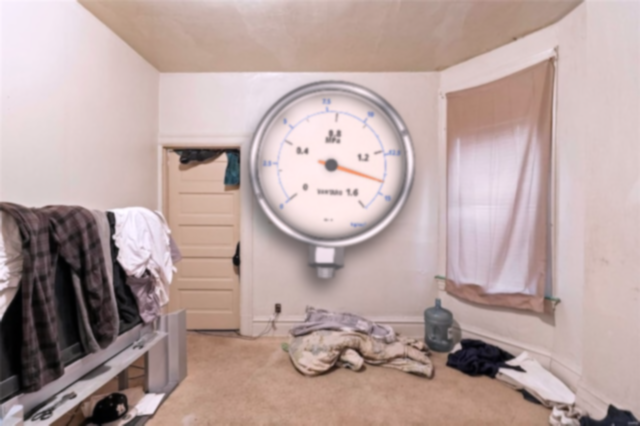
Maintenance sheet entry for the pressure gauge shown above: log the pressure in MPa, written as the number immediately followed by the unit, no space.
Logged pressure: 1.4MPa
